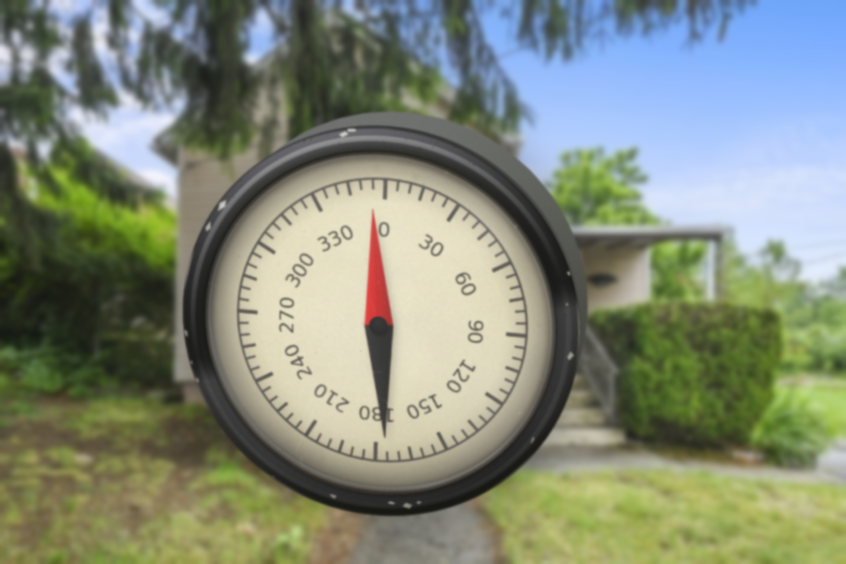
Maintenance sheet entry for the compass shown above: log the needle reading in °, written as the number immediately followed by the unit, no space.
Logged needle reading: 355°
